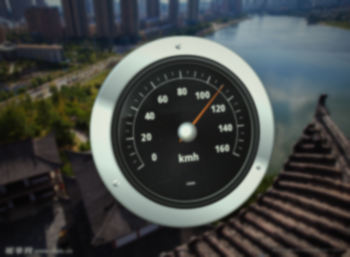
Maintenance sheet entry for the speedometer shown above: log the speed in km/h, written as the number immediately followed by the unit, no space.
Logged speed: 110km/h
